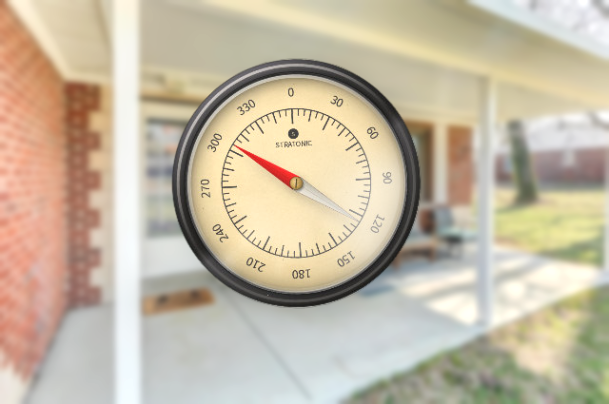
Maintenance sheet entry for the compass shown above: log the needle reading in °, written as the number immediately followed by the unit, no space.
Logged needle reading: 305°
